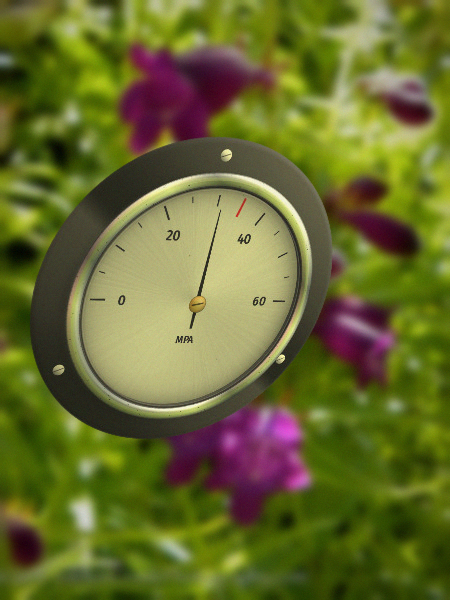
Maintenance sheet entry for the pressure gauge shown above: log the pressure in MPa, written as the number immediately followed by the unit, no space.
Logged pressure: 30MPa
